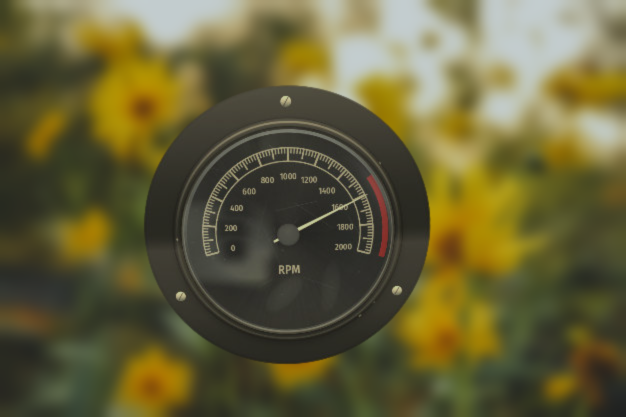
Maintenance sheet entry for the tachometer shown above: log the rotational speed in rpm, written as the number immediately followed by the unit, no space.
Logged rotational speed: 1600rpm
